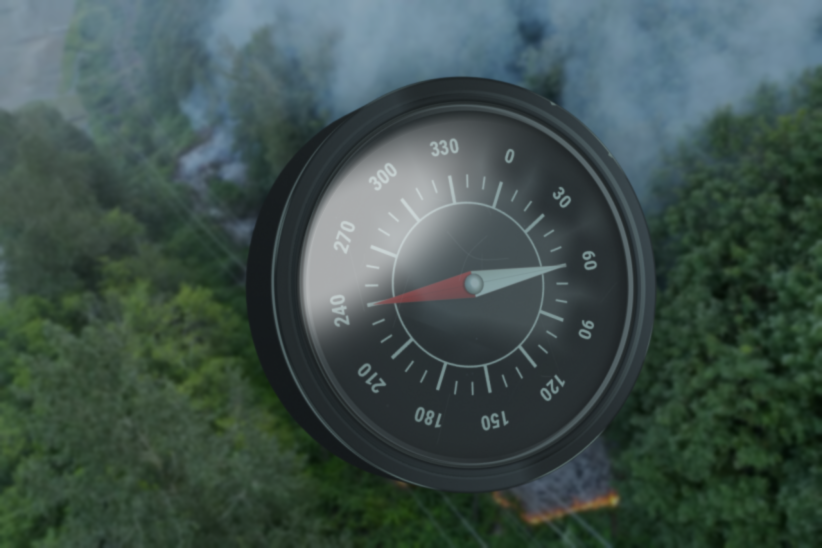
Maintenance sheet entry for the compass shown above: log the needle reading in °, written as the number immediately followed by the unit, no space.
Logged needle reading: 240°
